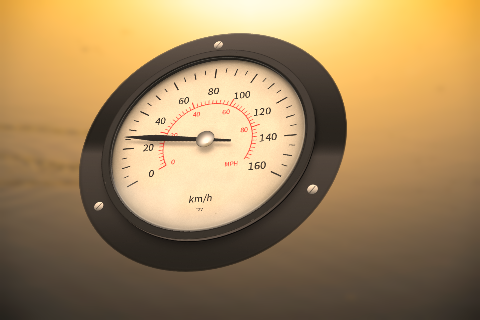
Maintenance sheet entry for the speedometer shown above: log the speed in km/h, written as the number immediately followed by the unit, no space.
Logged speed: 25km/h
